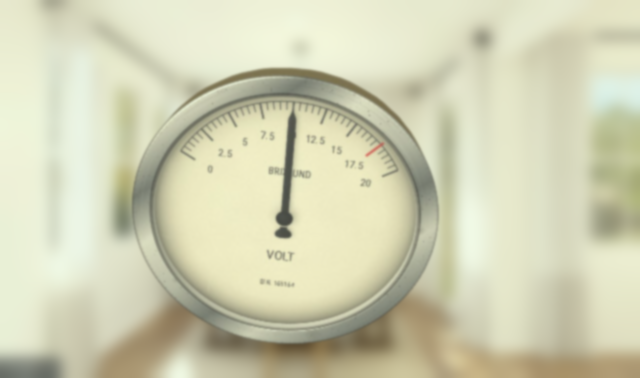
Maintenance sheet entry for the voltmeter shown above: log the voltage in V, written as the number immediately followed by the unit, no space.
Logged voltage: 10V
